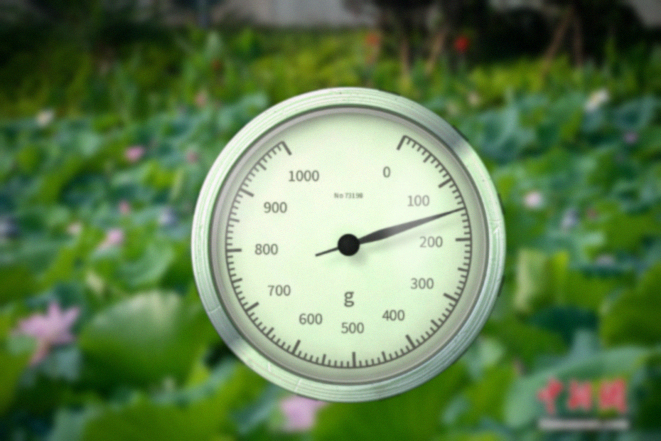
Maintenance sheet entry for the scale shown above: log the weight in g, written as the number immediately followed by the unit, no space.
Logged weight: 150g
